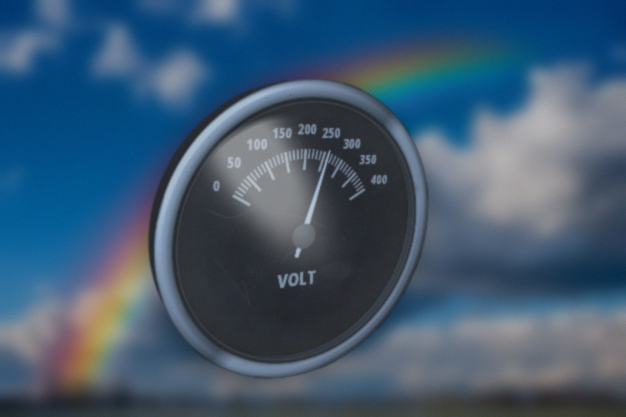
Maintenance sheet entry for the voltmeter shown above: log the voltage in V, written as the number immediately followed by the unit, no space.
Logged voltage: 250V
